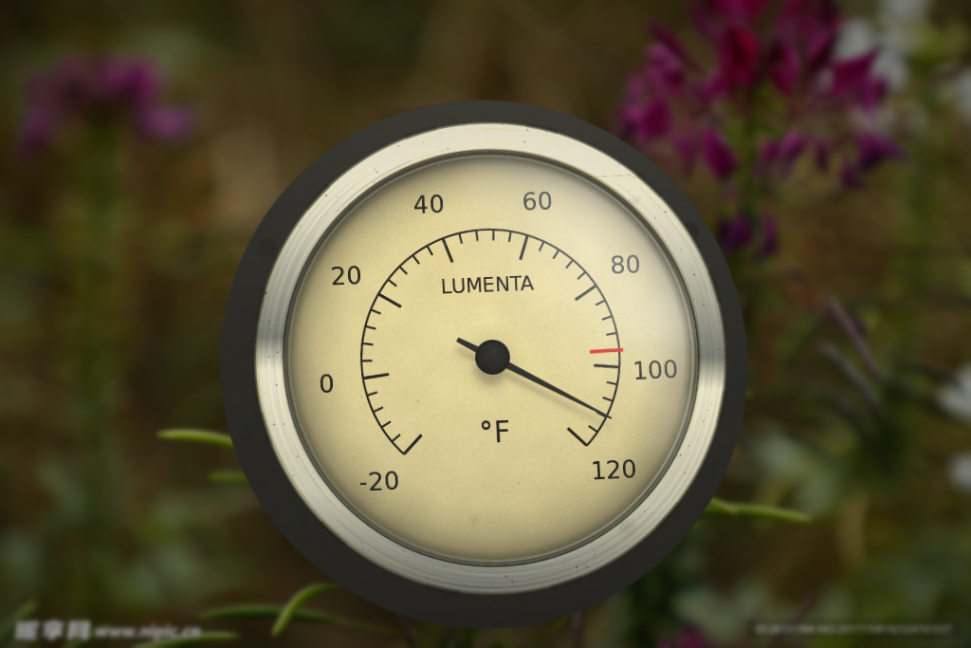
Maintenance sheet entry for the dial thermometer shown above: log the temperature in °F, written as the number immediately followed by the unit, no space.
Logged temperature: 112°F
